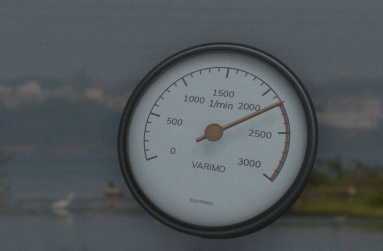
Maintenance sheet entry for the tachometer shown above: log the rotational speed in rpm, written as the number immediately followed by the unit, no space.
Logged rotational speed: 2200rpm
